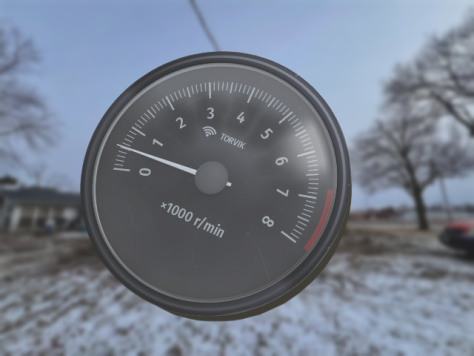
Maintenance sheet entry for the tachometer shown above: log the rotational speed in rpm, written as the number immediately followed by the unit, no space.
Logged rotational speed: 500rpm
